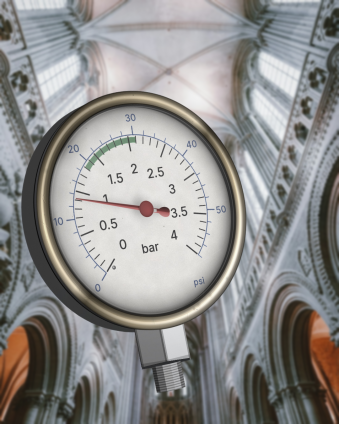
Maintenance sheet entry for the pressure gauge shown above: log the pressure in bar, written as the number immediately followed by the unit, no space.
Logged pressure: 0.9bar
